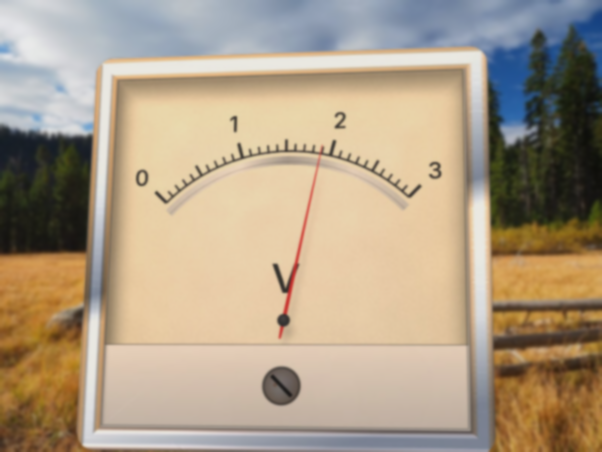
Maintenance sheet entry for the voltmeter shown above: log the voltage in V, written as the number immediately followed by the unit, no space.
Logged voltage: 1.9V
